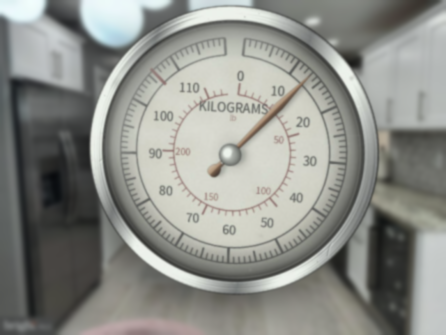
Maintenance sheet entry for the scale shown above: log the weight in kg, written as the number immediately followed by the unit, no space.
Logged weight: 13kg
